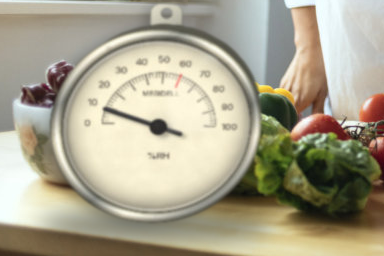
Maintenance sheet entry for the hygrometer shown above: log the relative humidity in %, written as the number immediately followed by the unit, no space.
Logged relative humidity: 10%
